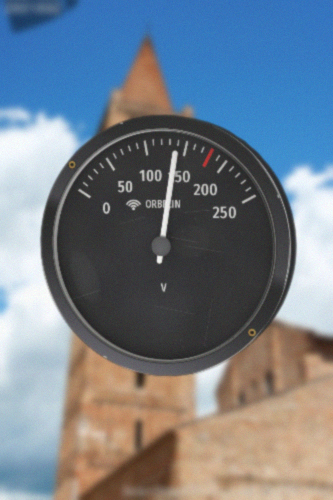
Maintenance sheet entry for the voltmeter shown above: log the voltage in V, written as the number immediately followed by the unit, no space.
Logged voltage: 140V
